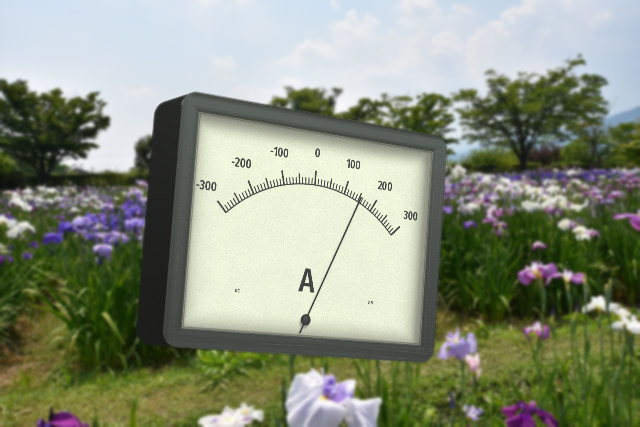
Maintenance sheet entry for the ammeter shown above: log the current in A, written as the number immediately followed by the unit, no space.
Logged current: 150A
